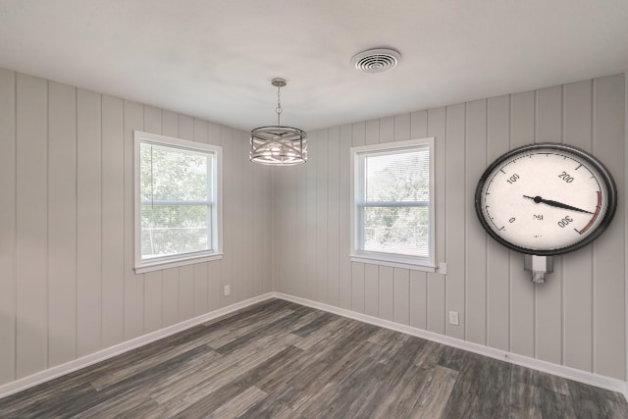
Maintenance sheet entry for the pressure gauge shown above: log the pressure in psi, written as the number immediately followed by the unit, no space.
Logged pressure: 270psi
